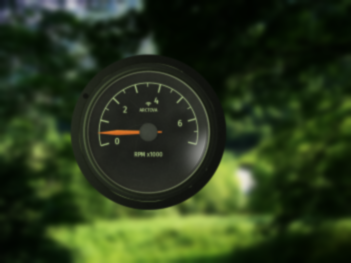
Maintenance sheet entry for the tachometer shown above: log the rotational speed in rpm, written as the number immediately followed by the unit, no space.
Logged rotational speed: 500rpm
